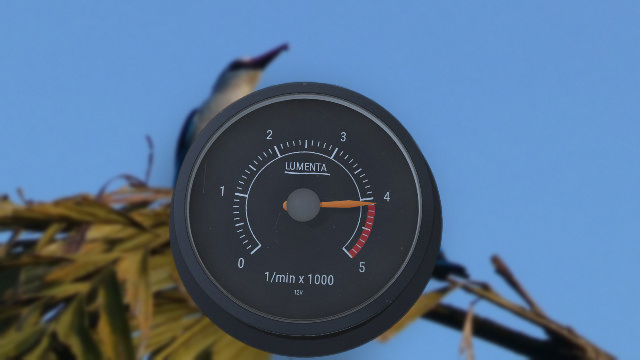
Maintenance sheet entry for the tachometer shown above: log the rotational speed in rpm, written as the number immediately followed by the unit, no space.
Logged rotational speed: 4100rpm
